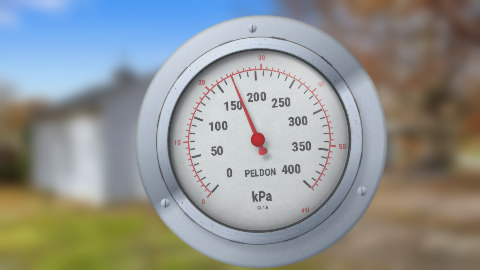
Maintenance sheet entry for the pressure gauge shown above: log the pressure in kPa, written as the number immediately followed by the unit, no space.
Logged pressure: 170kPa
